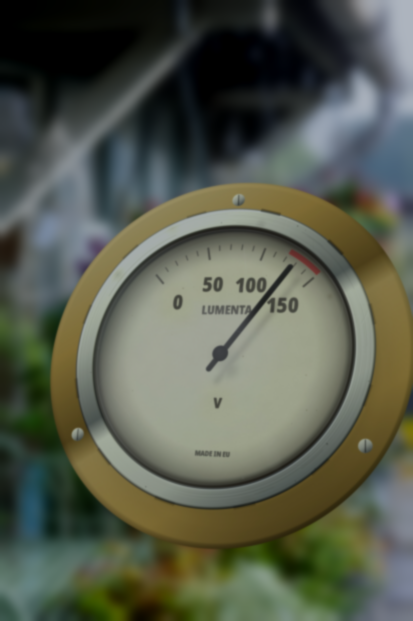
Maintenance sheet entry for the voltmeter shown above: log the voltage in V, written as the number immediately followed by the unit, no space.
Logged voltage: 130V
